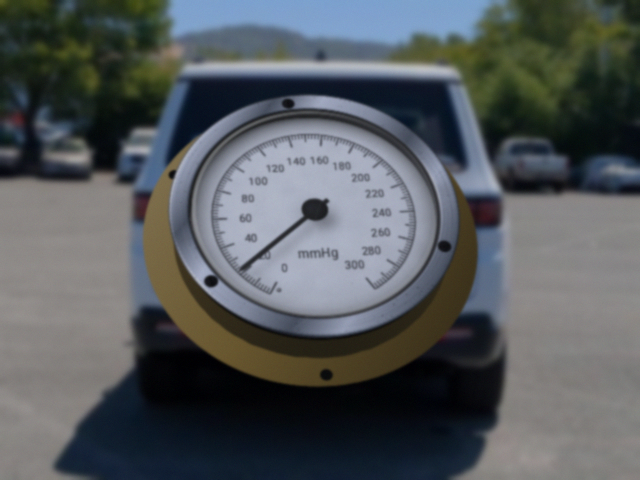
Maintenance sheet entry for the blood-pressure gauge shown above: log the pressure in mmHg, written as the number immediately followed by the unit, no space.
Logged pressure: 20mmHg
